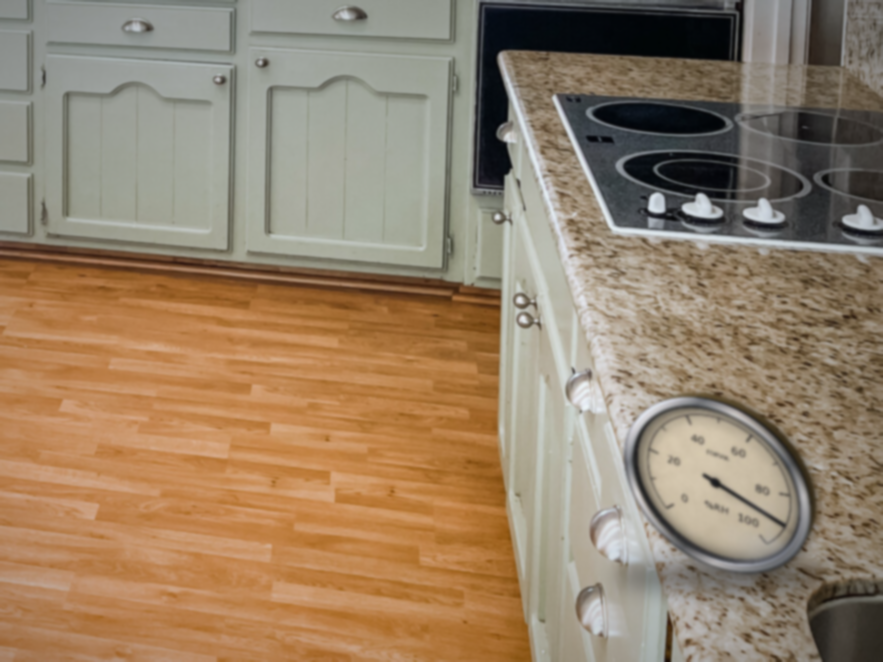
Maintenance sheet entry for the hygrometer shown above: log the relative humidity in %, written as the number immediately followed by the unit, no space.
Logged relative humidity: 90%
